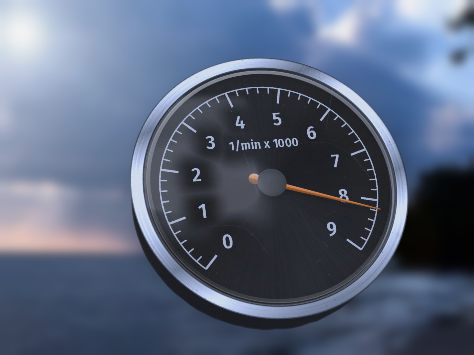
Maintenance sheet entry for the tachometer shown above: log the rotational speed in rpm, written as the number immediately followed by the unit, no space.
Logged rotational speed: 8200rpm
